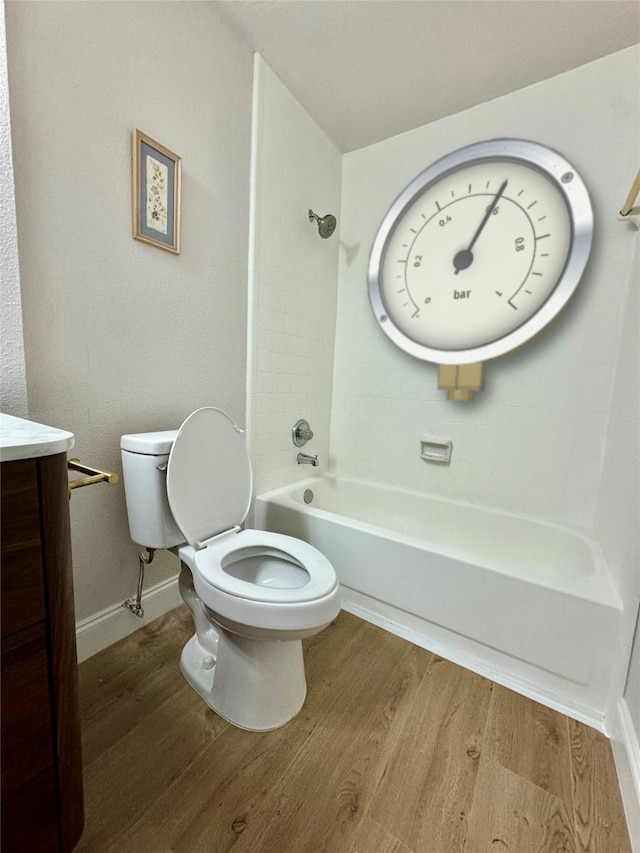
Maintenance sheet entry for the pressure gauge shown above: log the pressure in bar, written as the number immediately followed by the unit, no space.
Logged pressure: 0.6bar
